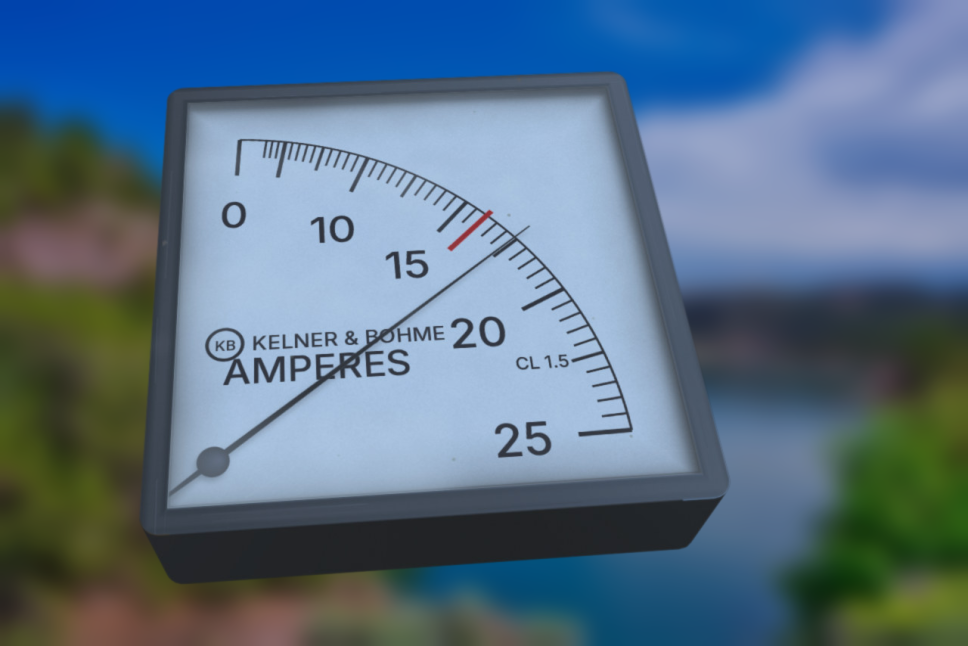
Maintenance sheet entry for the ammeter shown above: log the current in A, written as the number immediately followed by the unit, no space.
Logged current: 17.5A
